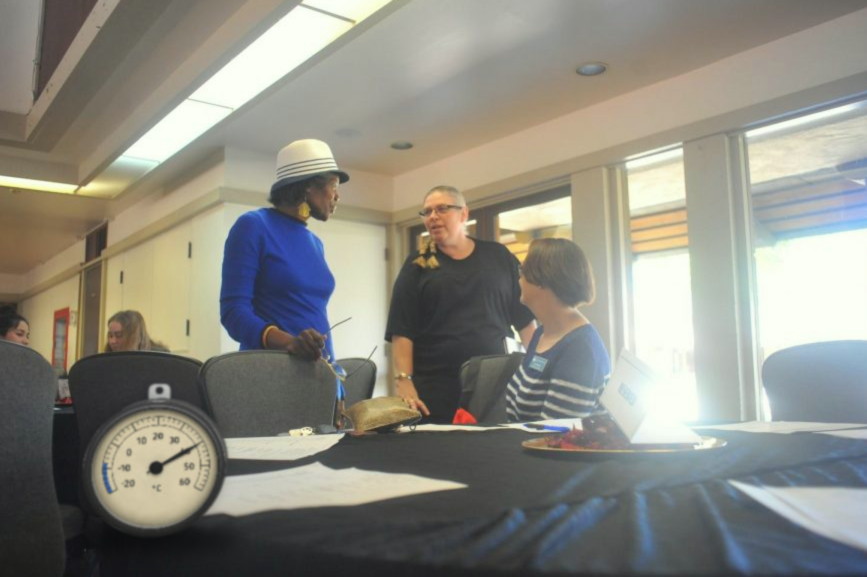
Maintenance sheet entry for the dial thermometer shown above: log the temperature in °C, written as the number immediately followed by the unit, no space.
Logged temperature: 40°C
